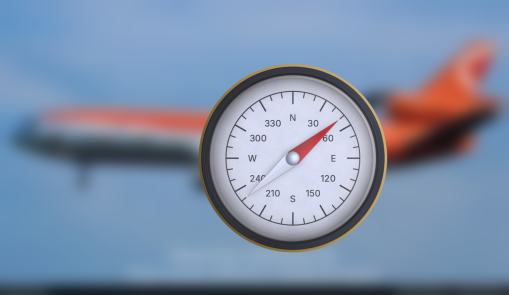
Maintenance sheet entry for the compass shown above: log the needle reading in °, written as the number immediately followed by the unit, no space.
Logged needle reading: 50°
